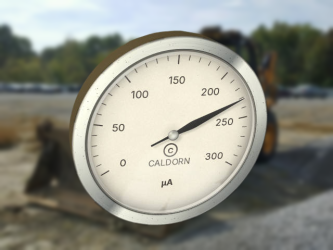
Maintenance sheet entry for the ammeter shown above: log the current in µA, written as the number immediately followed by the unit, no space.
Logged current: 230µA
